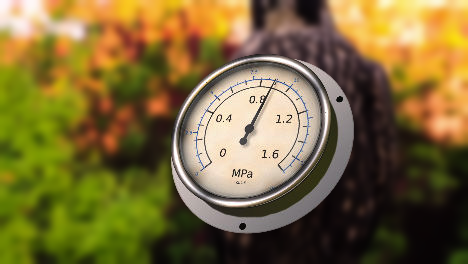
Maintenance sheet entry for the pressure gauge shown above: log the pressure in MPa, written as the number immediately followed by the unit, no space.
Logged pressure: 0.9MPa
